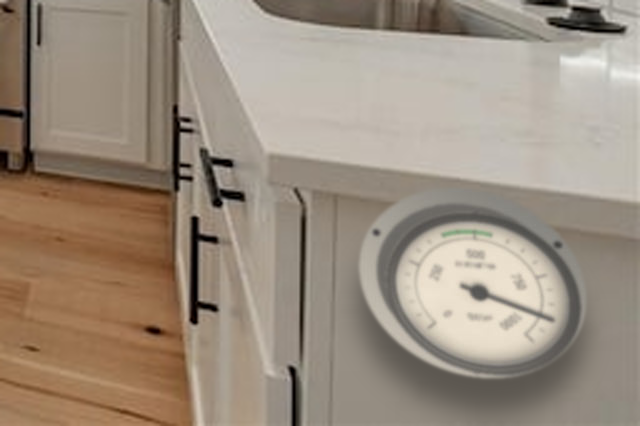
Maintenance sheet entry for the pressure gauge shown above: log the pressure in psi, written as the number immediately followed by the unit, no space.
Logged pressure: 900psi
